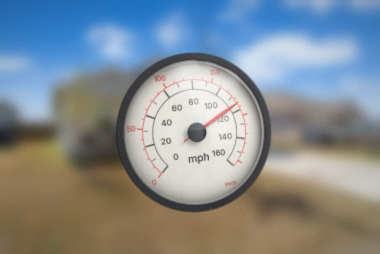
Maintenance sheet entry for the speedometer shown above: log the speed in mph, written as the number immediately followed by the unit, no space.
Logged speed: 115mph
